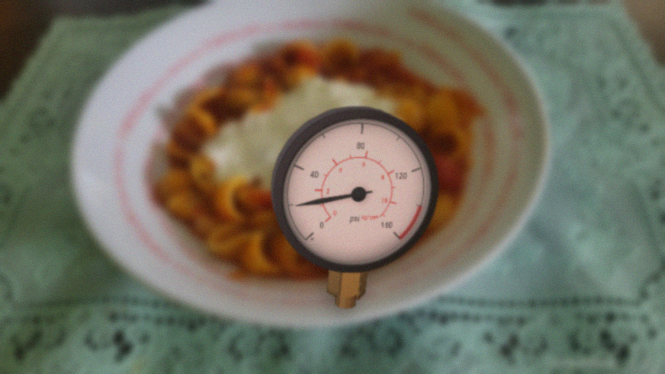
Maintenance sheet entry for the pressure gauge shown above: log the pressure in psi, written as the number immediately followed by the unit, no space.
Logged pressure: 20psi
